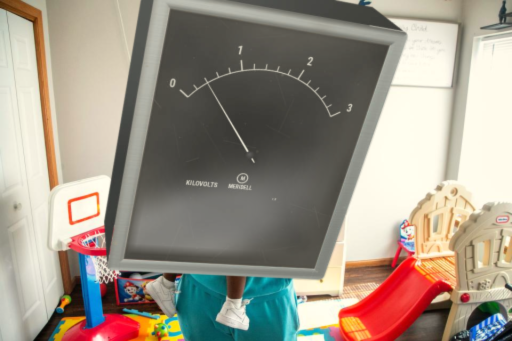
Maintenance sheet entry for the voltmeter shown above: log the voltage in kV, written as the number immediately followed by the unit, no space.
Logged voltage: 0.4kV
